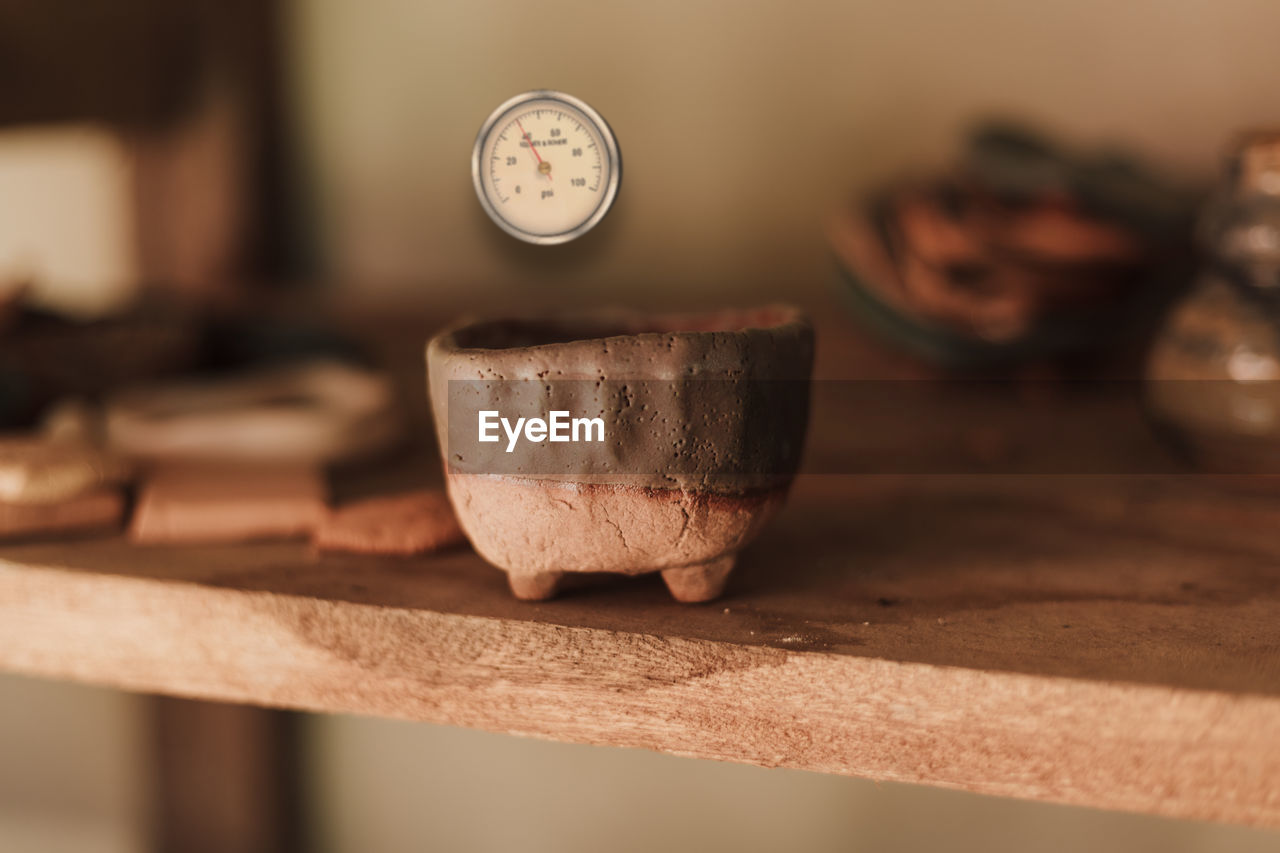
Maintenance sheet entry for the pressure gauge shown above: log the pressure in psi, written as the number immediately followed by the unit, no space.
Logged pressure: 40psi
